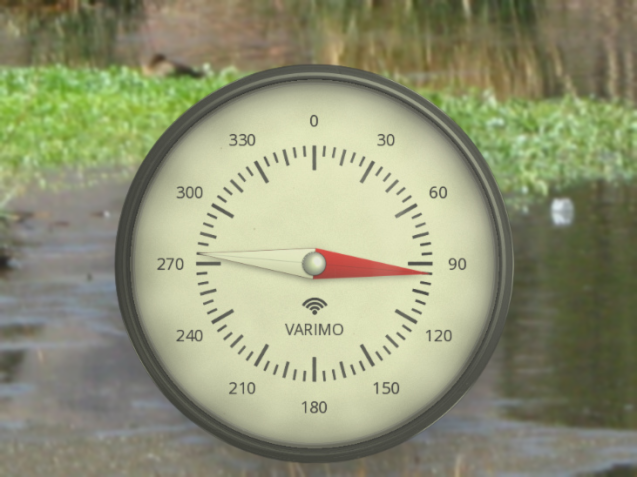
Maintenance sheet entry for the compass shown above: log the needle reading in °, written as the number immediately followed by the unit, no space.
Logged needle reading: 95°
